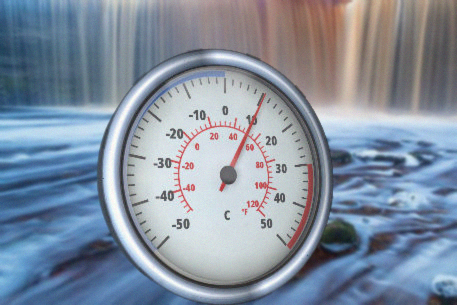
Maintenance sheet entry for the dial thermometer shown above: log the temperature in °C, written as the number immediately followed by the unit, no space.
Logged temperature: 10°C
